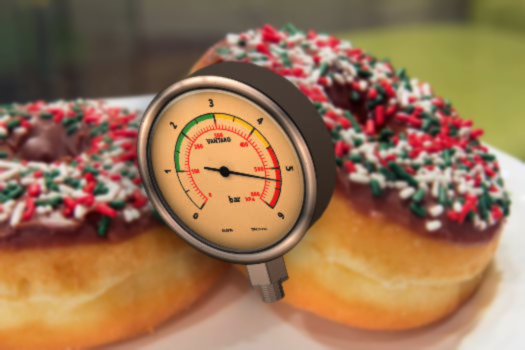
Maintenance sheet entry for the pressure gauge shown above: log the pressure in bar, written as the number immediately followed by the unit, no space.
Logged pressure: 5.25bar
